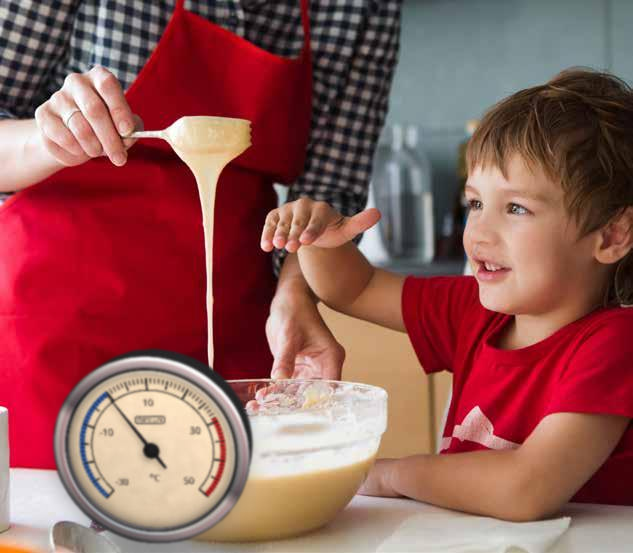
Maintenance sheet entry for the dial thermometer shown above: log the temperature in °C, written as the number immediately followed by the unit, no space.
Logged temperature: 0°C
